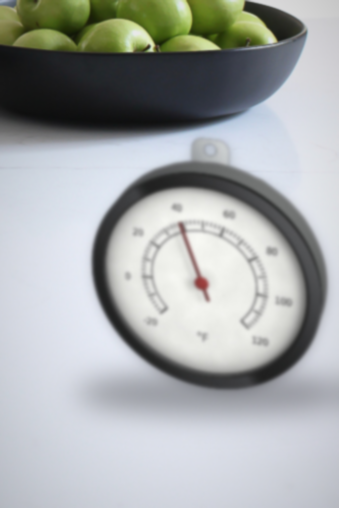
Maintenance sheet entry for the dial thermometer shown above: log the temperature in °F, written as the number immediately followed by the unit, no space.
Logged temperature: 40°F
